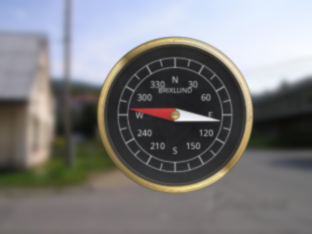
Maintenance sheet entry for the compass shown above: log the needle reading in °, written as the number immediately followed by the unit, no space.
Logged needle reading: 277.5°
